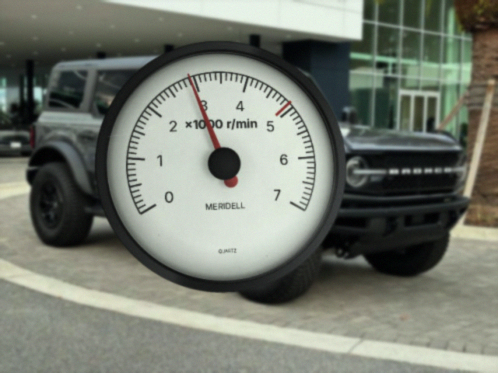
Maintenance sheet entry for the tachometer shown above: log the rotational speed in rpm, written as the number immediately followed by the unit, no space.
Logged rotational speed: 2900rpm
